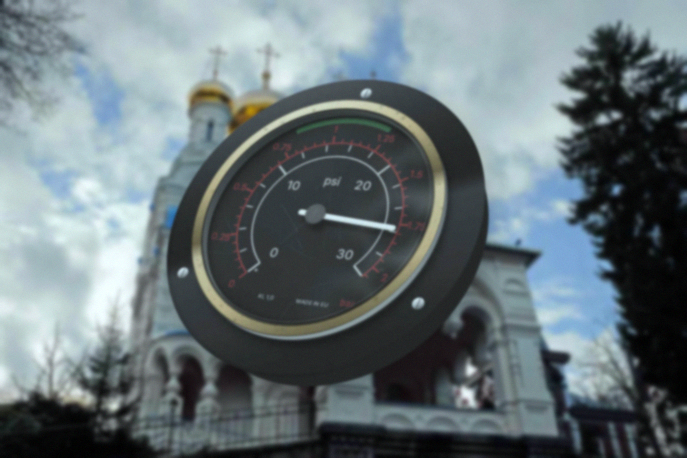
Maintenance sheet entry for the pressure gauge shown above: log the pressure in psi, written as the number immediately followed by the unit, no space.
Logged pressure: 26psi
